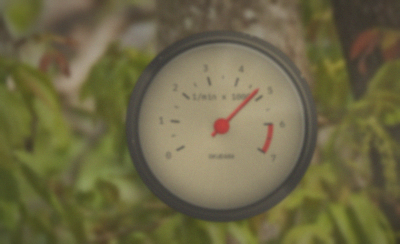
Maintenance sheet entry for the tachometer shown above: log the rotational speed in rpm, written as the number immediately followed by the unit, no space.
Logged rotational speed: 4750rpm
